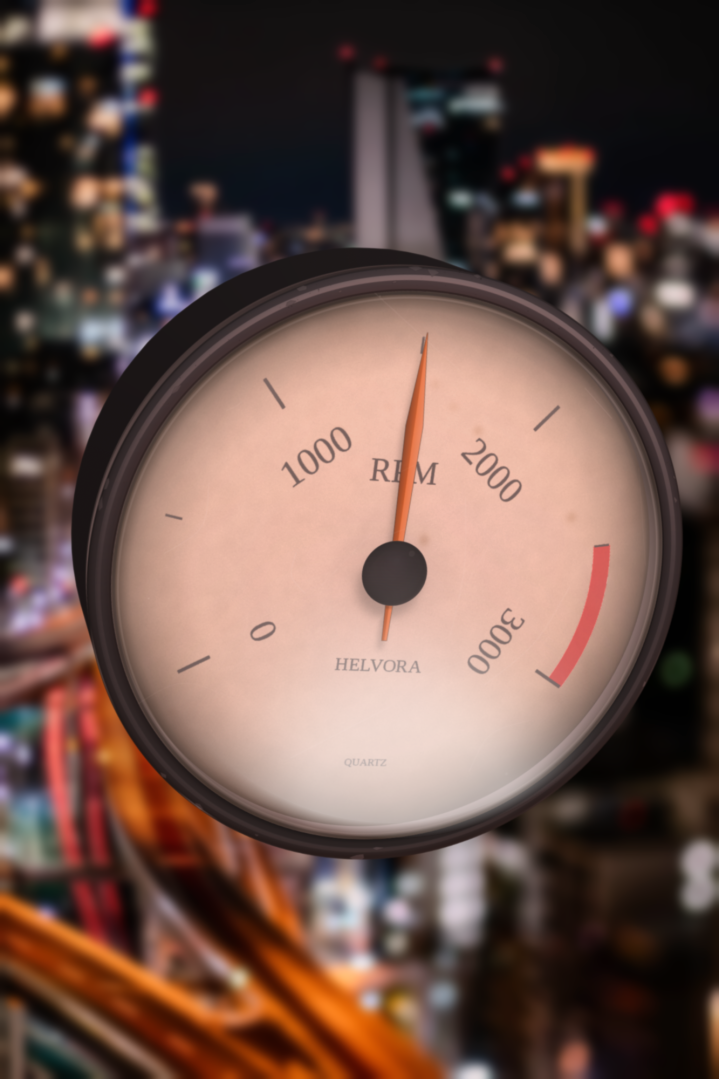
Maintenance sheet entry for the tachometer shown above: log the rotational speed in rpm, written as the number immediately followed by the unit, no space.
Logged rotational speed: 1500rpm
